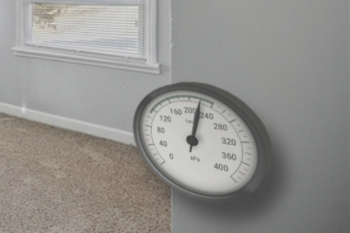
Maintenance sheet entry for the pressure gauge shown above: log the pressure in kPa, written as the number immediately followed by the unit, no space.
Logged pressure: 220kPa
